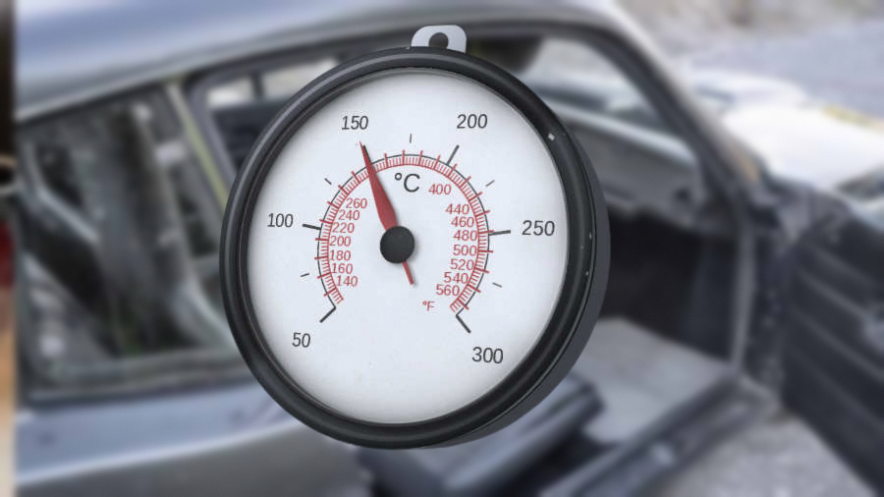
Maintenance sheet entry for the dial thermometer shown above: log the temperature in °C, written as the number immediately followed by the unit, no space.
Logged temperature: 150°C
